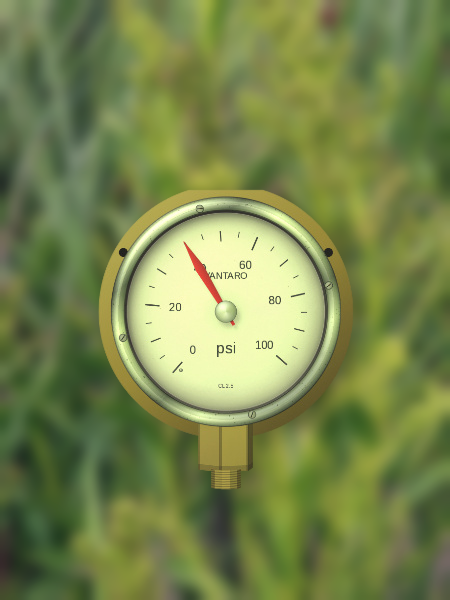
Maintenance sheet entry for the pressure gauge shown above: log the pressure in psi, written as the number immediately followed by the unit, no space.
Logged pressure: 40psi
